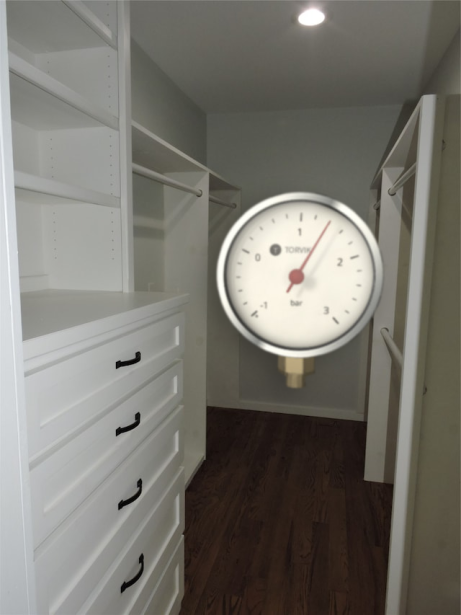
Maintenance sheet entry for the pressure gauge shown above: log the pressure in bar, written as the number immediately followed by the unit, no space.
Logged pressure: 1.4bar
